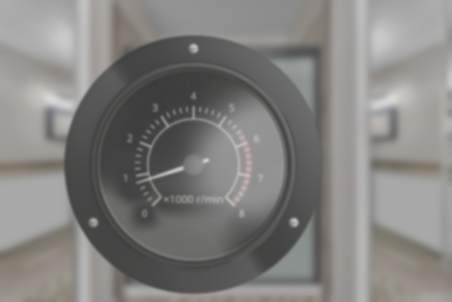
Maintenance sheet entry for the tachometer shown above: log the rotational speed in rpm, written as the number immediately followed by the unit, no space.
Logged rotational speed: 800rpm
